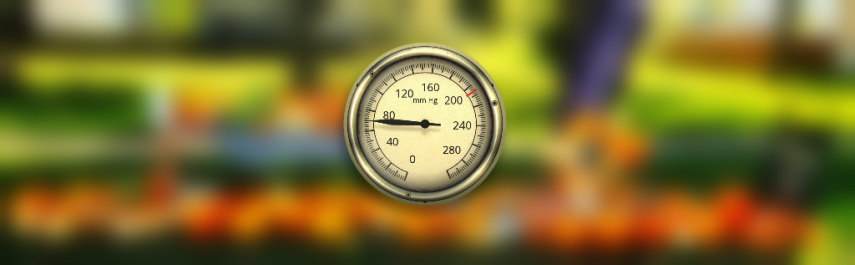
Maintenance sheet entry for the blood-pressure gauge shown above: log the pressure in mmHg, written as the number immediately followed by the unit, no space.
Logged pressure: 70mmHg
